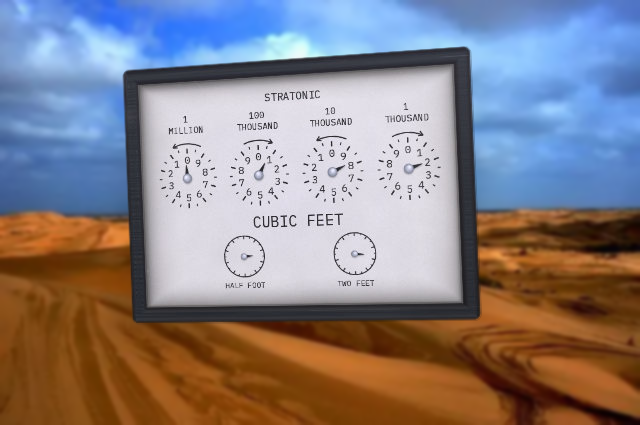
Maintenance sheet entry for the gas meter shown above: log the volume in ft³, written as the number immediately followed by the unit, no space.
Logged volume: 8200ft³
